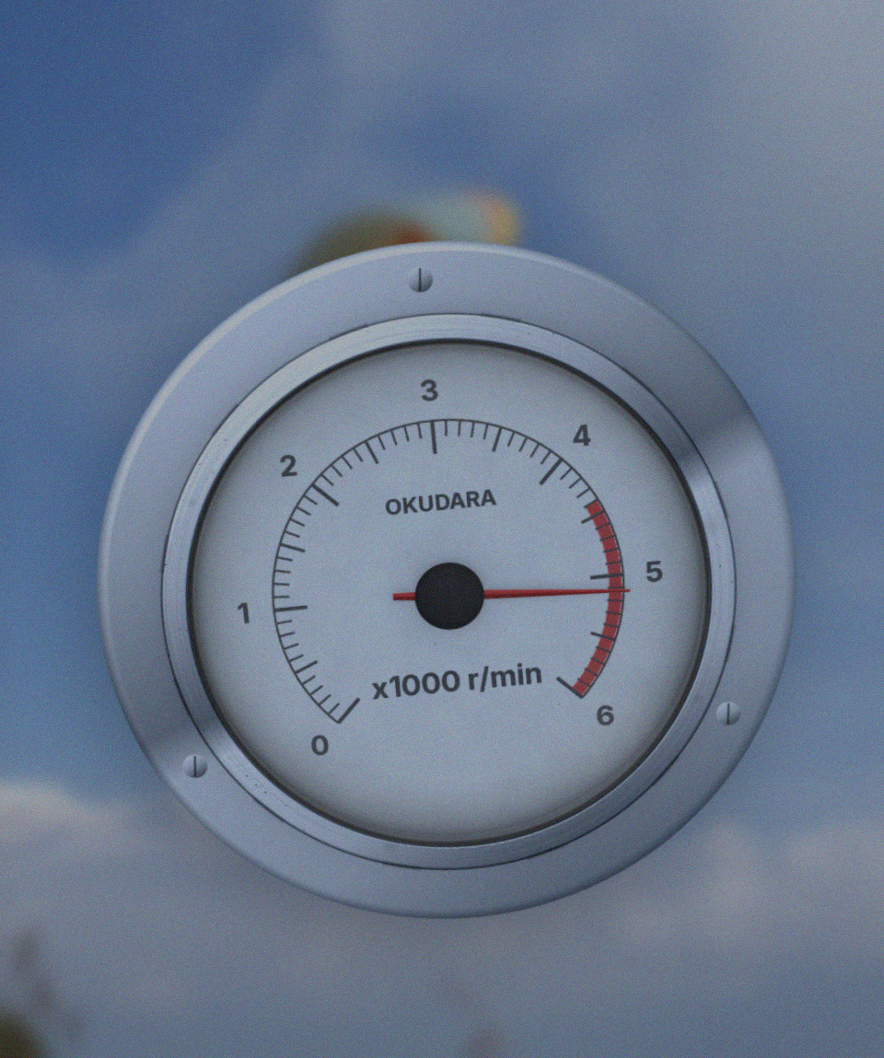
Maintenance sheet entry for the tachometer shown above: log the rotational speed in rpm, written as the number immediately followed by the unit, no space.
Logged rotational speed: 5100rpm
